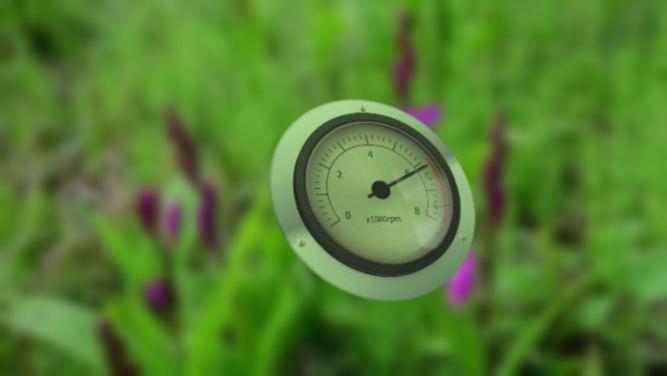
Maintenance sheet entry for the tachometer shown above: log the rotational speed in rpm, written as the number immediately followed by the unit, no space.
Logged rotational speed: 6200rpm
